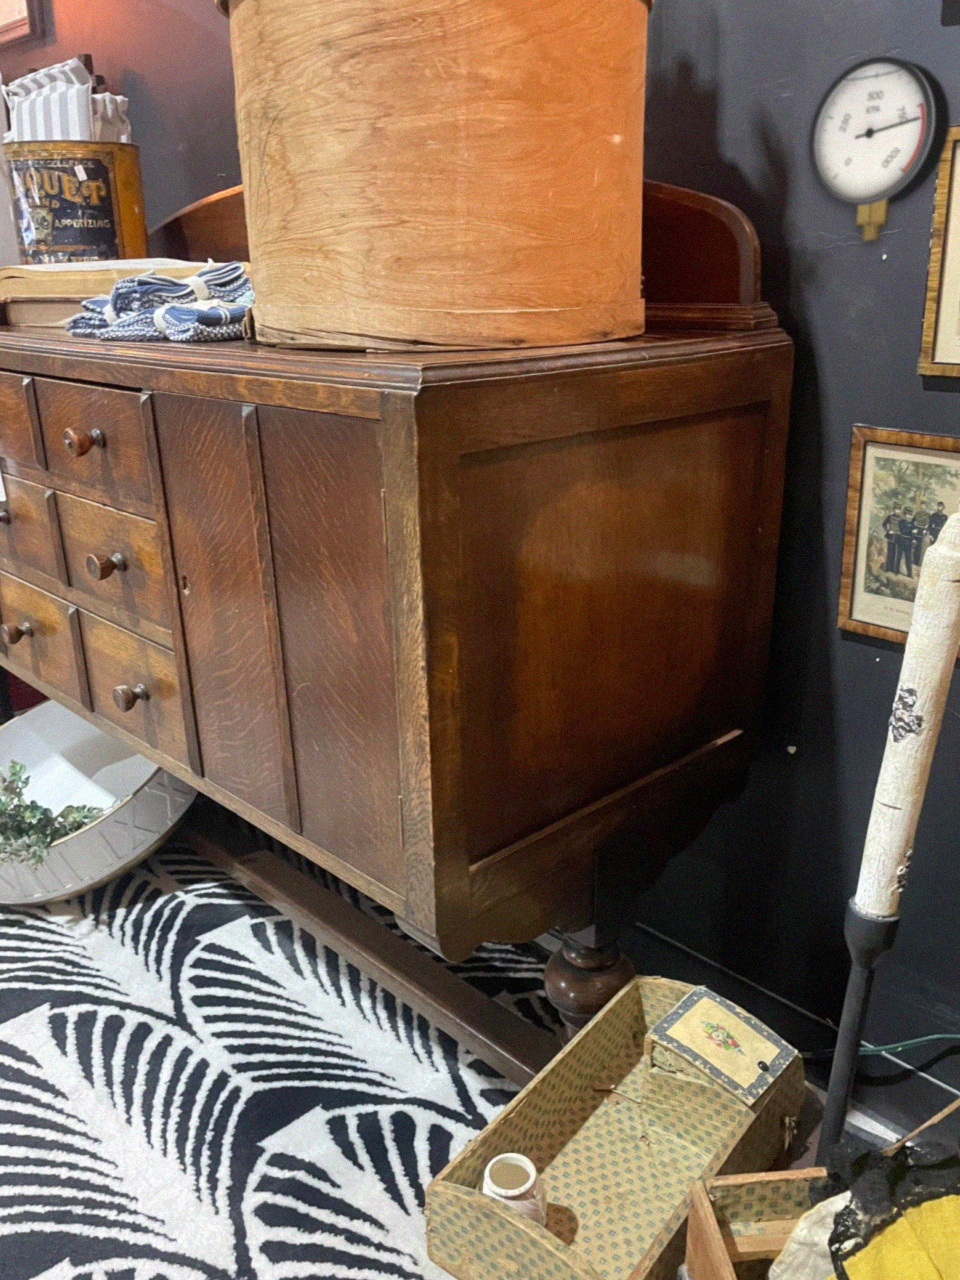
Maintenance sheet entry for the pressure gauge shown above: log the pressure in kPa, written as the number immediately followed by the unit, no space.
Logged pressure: 800kPa
